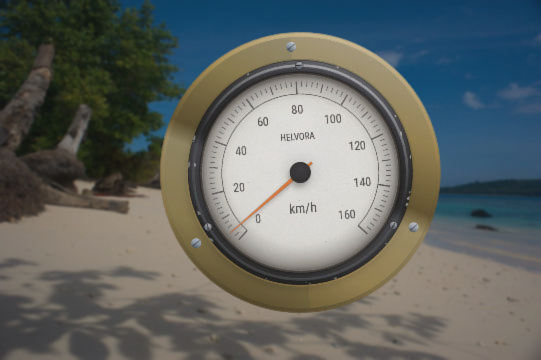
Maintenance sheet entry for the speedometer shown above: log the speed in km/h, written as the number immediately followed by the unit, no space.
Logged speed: 4km/h
